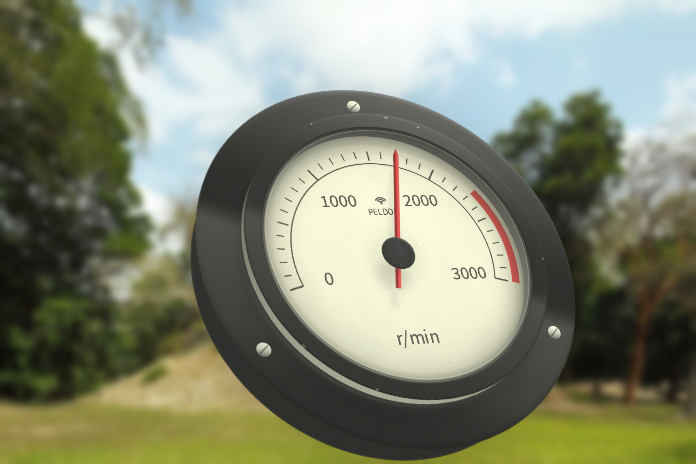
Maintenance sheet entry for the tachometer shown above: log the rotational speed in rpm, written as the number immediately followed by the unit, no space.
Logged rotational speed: 1700rpm
